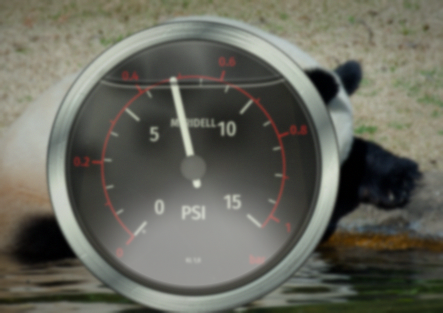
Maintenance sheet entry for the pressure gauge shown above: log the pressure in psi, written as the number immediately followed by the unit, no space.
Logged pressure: 7psi
